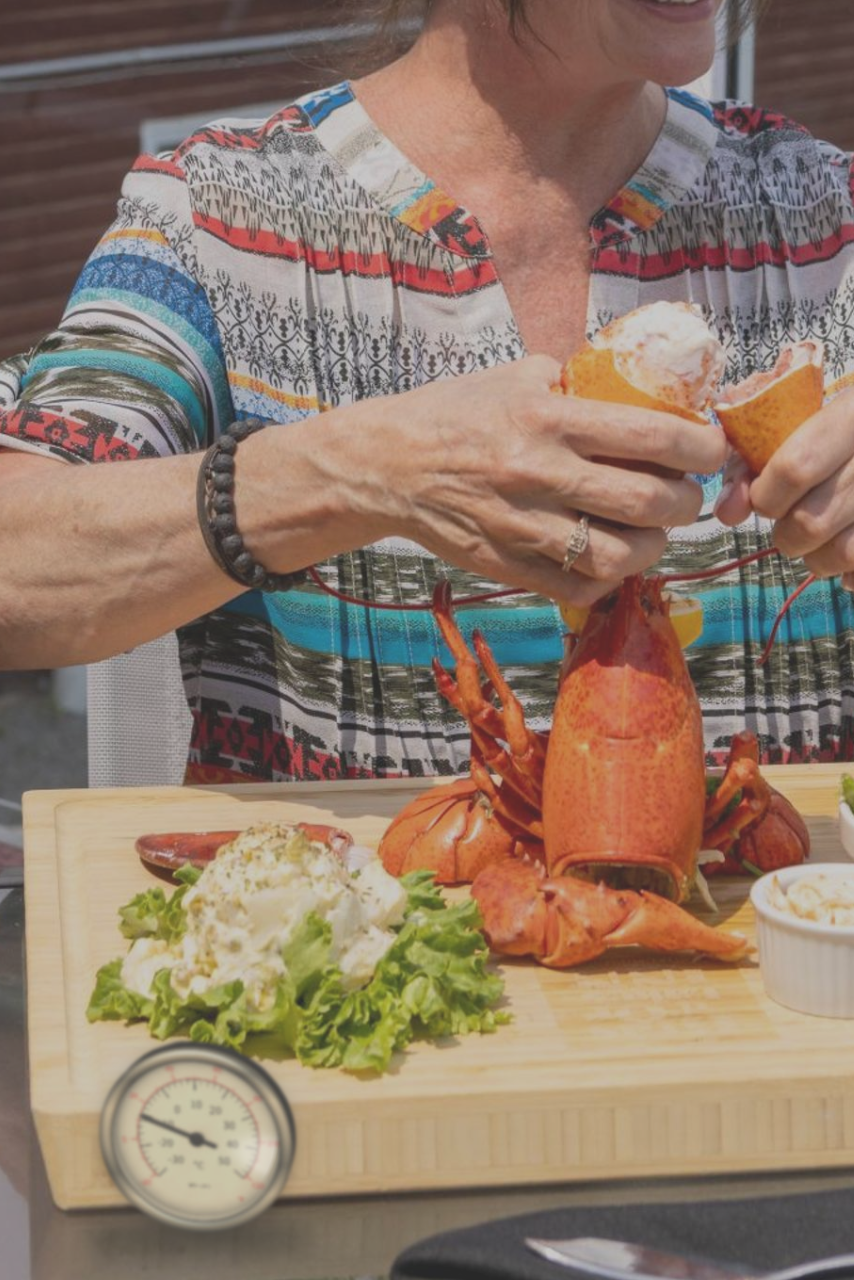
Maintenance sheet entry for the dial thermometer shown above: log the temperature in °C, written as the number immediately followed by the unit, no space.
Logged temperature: -10°C
